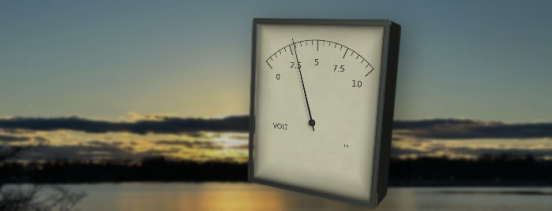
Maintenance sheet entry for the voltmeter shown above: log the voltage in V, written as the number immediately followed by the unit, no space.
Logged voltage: 3V
